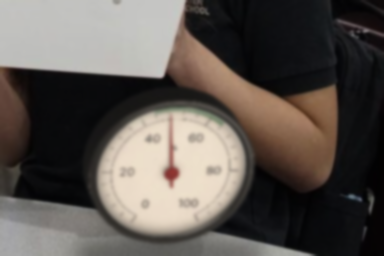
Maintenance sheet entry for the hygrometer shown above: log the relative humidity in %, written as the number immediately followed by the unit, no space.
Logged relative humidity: 48%
